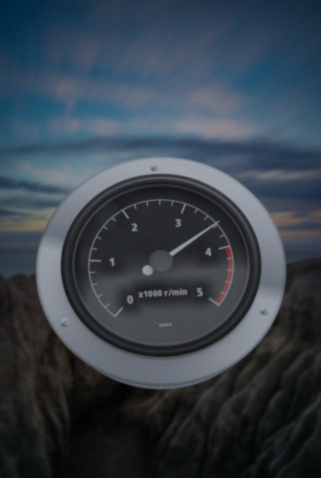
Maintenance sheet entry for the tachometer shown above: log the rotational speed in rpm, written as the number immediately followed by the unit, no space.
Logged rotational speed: 3600rpm
